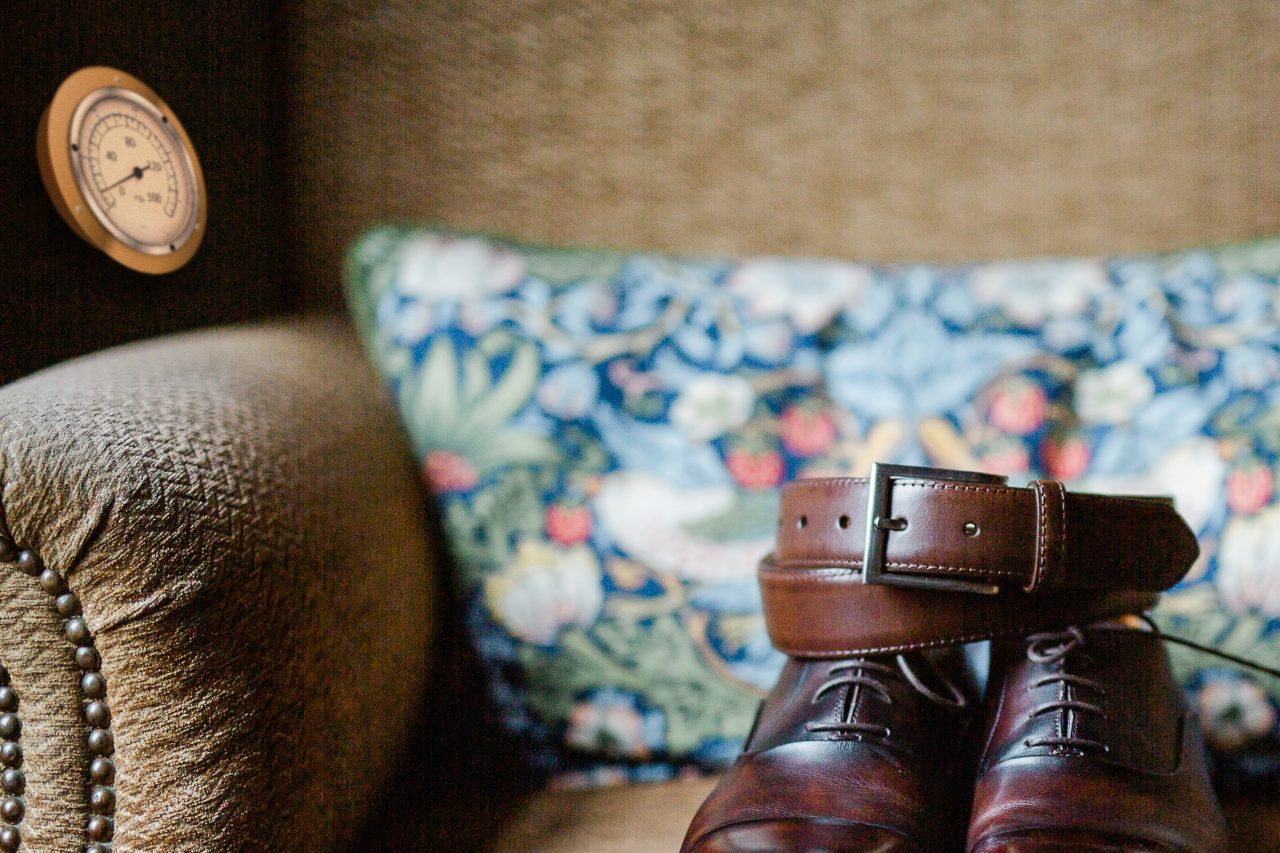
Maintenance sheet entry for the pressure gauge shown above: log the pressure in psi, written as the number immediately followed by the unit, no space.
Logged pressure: 10psi
